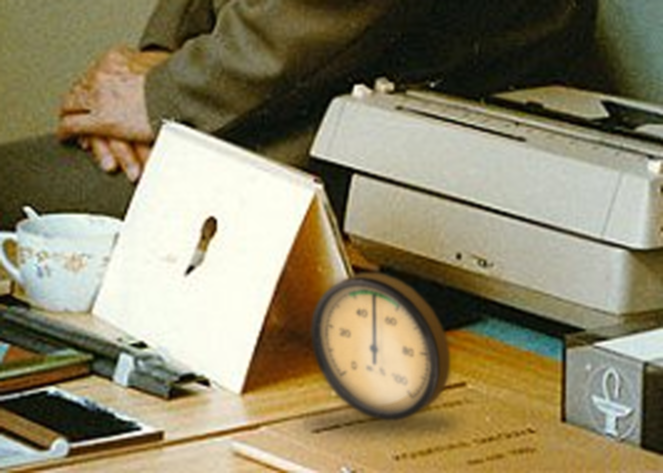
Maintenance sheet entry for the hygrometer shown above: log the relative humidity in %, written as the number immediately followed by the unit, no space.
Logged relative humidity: 50%
